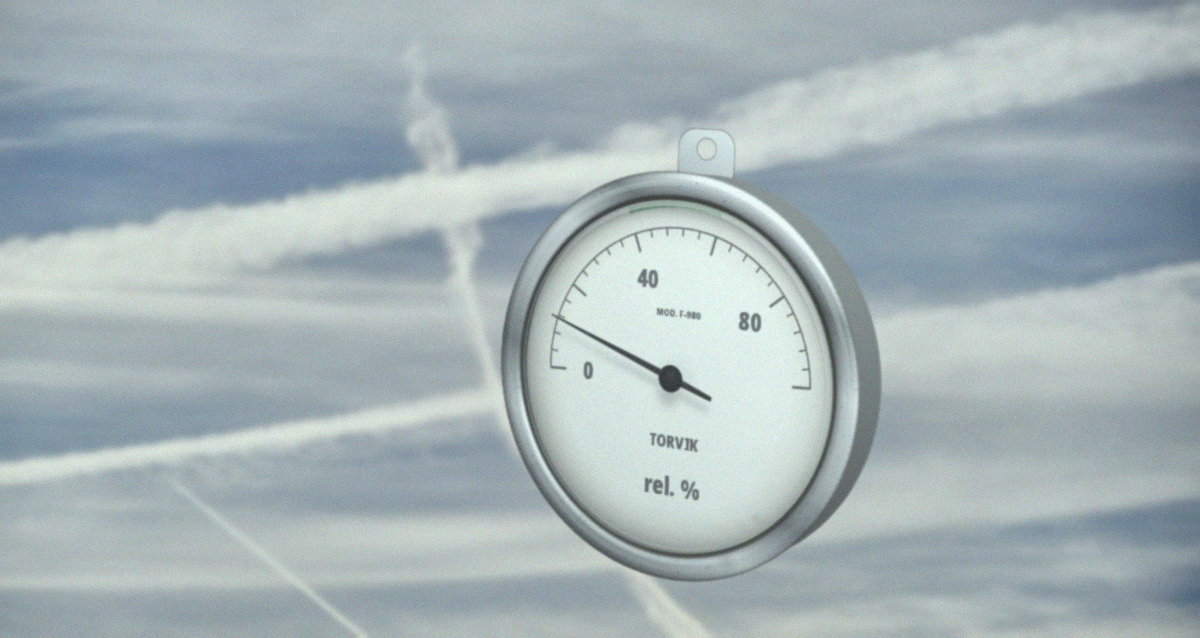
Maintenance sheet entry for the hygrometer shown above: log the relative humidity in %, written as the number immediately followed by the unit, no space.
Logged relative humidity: 12%
